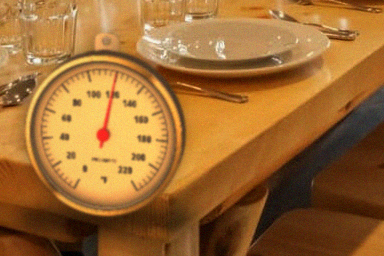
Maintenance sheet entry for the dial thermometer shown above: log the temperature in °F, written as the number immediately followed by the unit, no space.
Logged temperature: 120°F
